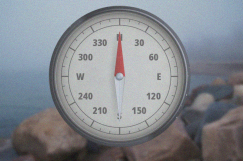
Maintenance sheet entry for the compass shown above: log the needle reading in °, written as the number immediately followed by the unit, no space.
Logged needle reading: 0°
